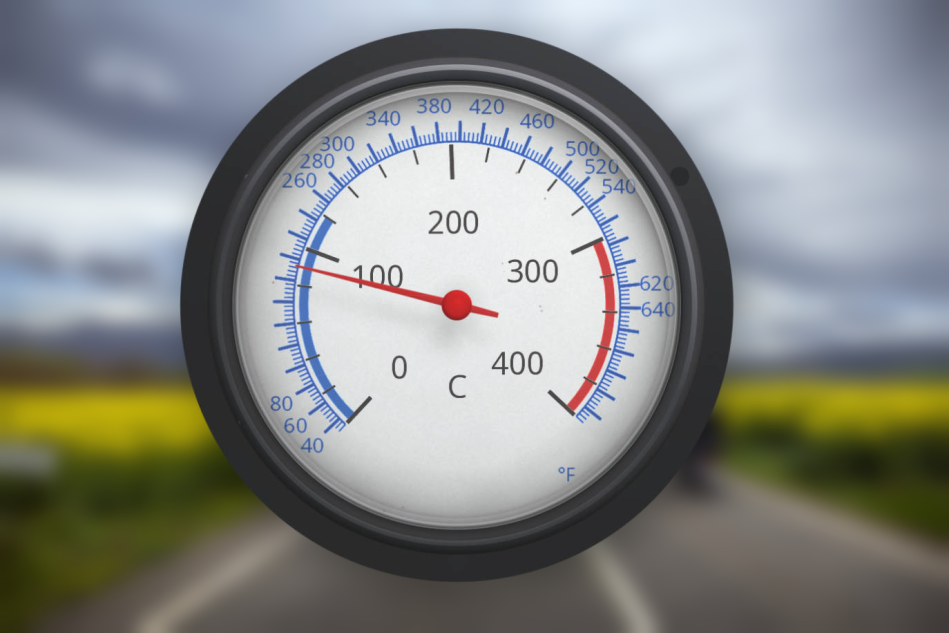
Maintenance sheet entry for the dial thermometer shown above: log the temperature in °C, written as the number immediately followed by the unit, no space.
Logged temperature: 90°C
